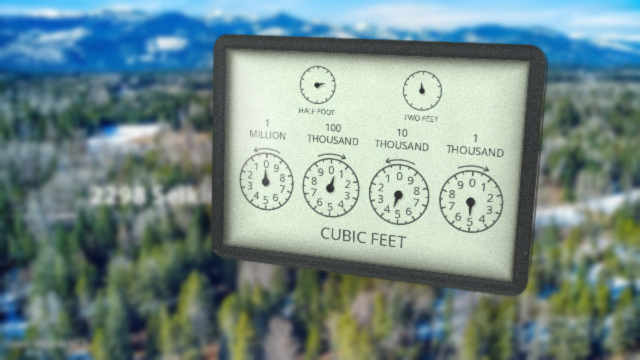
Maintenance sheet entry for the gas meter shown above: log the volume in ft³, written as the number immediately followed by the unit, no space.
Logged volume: 4500ft³
